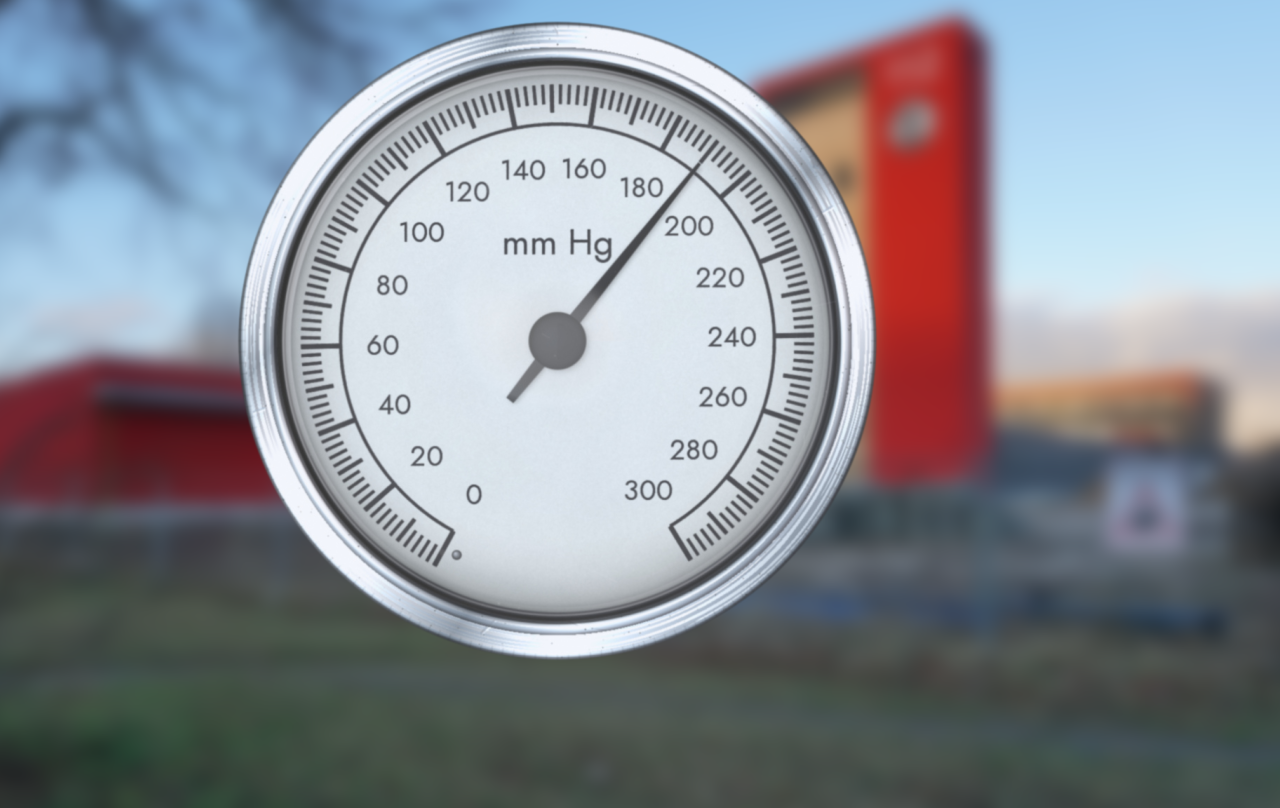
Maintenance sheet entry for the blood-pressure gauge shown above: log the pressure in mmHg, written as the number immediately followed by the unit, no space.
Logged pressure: 190mmHg
